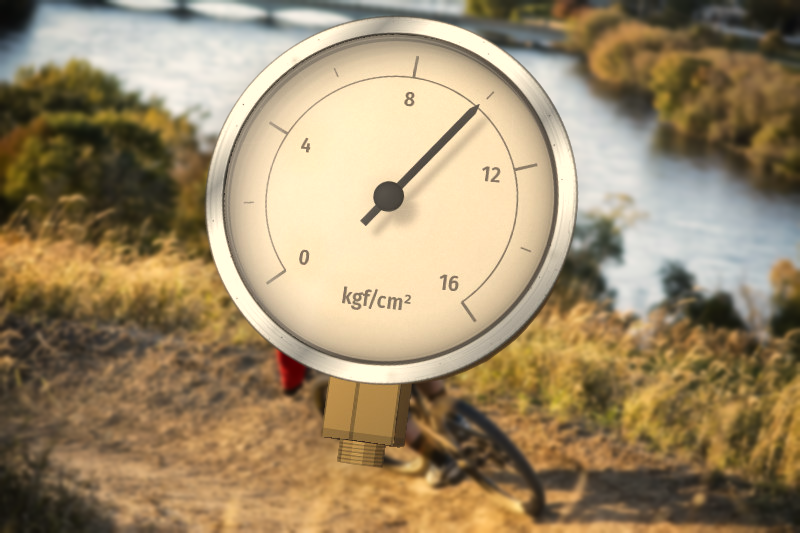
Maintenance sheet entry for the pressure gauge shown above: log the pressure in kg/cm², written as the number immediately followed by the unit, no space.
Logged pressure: 10kg/cm²
